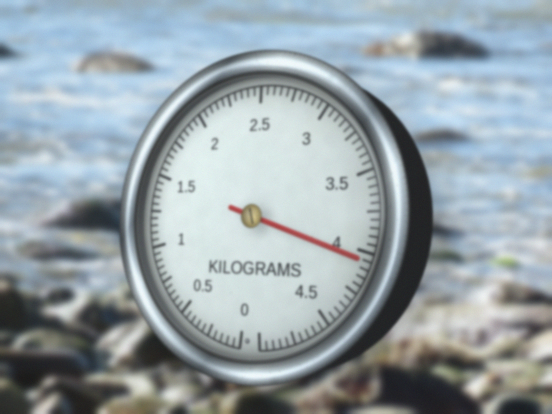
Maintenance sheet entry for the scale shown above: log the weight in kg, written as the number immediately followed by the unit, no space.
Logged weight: 4.05kg
